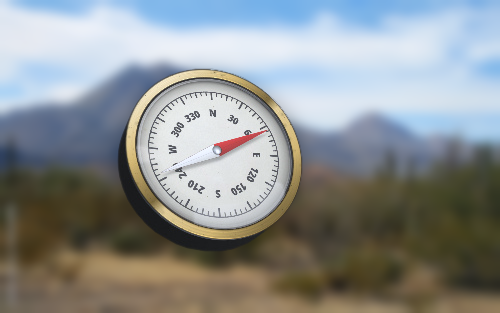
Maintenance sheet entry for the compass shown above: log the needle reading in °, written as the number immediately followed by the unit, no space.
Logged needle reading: 65°
